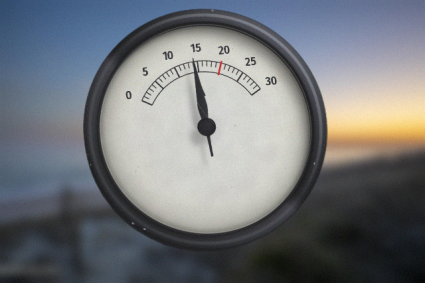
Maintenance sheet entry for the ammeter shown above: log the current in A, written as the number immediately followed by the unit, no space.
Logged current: 14A
